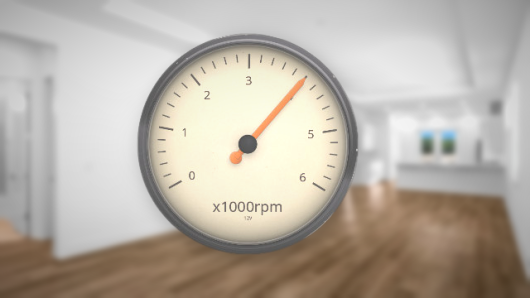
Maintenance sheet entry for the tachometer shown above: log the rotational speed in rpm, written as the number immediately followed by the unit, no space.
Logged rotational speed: 4000rpm
